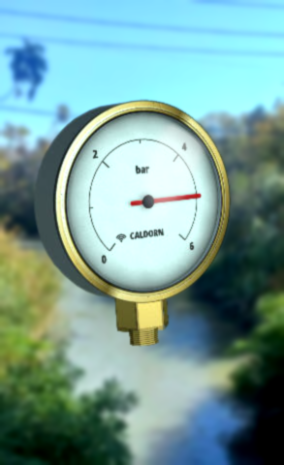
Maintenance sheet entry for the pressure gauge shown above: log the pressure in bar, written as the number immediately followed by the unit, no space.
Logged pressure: 5bar
